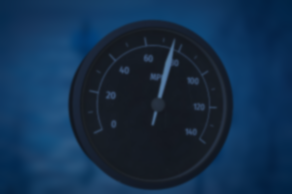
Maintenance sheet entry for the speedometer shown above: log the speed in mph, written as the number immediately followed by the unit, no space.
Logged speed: 75mph
